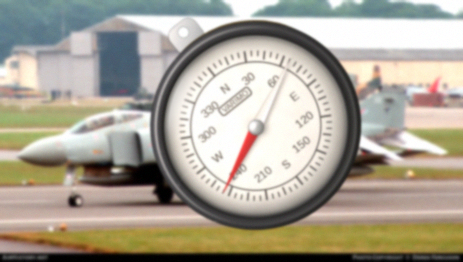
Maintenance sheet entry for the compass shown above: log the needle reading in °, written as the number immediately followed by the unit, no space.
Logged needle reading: 245°
